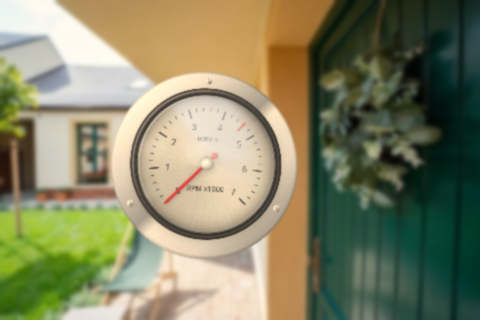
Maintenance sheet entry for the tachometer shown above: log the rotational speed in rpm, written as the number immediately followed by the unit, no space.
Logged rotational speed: 0rpm
